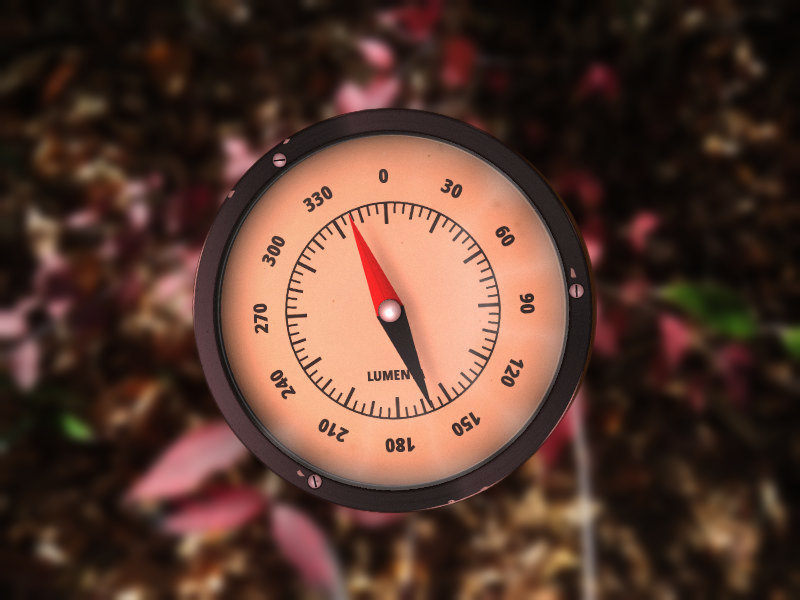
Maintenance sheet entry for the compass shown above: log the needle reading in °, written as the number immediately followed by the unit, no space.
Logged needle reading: 340°
